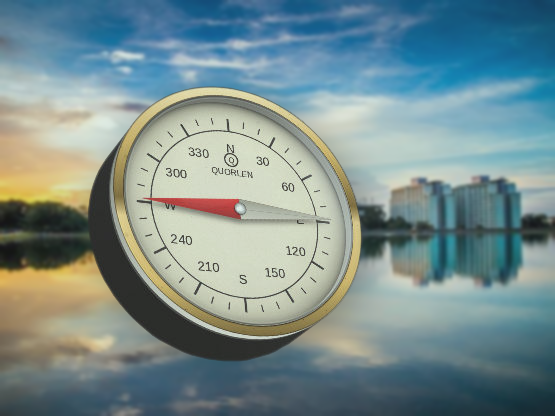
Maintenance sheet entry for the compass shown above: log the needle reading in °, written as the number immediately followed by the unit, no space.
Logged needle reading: 270°
